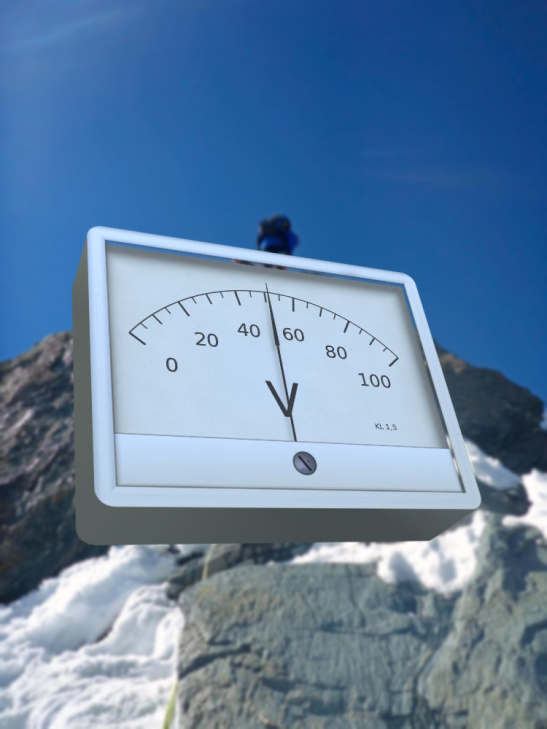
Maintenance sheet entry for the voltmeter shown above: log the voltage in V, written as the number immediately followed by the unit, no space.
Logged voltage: 50V
